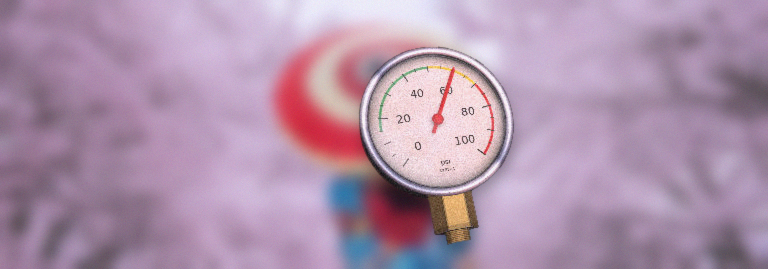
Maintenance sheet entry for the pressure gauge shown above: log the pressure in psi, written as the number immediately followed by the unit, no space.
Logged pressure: 60psi
